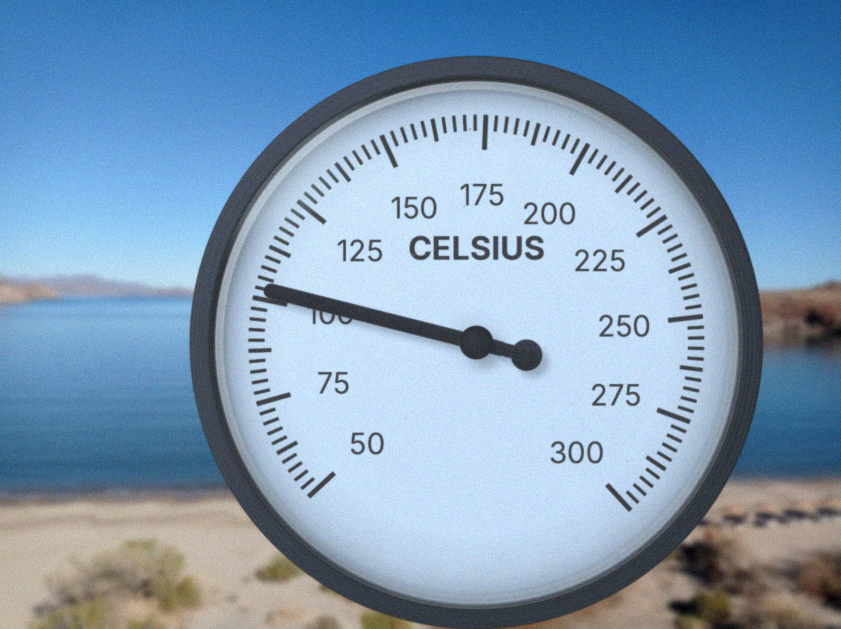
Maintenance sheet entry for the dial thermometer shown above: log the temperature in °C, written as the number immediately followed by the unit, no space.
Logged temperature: 102.5°C
